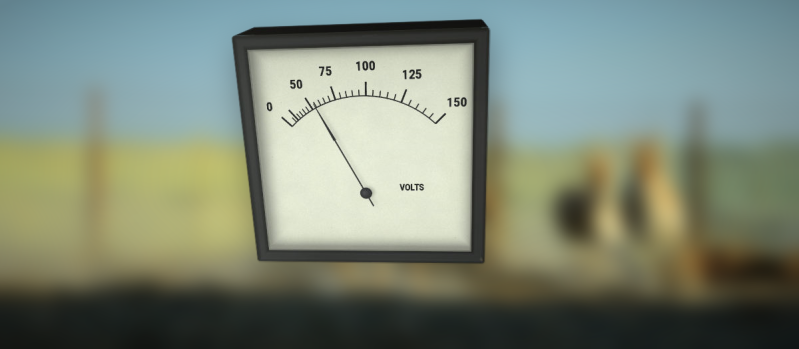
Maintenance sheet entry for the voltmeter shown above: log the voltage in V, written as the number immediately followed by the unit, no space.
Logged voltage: 55V
